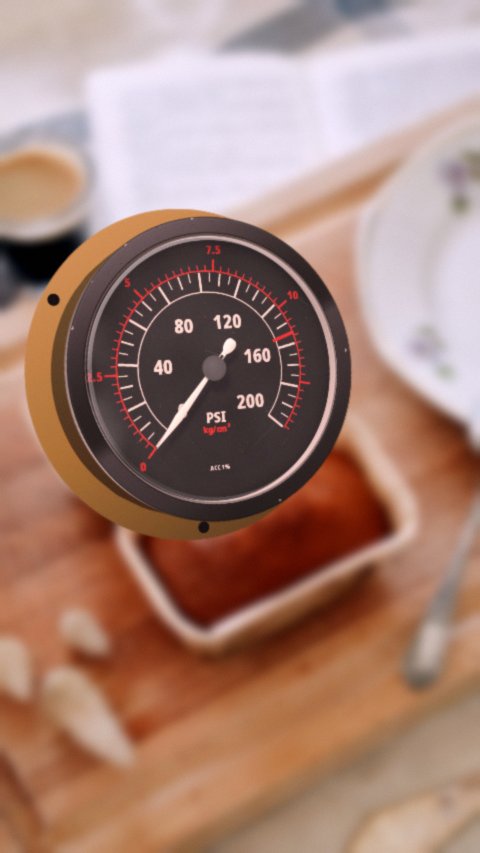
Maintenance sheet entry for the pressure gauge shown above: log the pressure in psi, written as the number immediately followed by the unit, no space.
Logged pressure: 0psi
